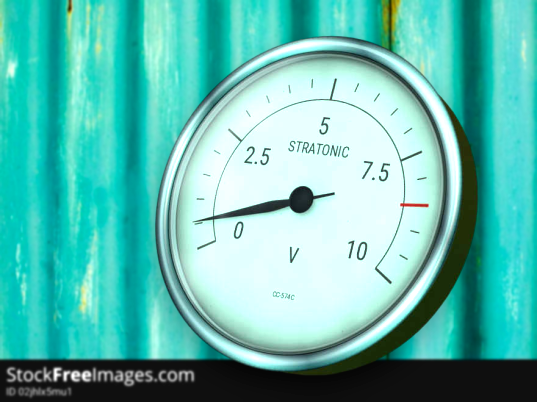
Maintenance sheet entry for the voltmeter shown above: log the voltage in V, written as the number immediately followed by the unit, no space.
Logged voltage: 0.5V
